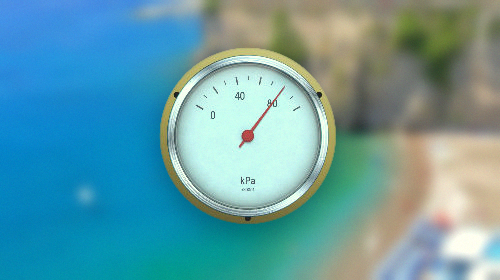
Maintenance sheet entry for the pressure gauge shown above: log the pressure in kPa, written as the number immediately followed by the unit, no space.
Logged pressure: 80kPa
